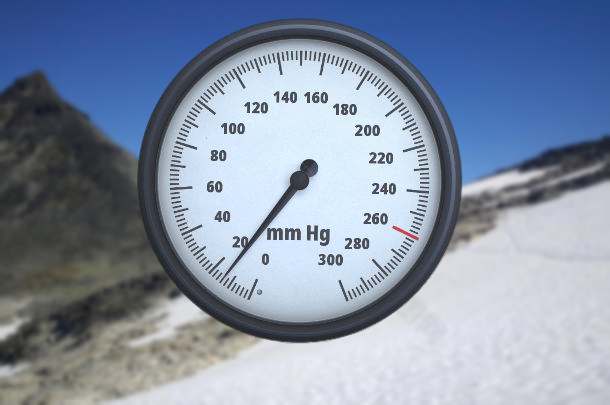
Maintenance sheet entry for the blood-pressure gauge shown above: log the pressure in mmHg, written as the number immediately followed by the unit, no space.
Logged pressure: 14mmHg
